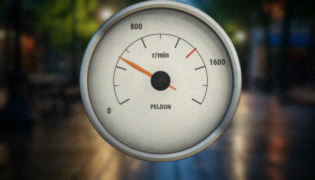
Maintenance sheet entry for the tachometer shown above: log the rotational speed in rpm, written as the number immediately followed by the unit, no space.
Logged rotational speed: 500rpm
